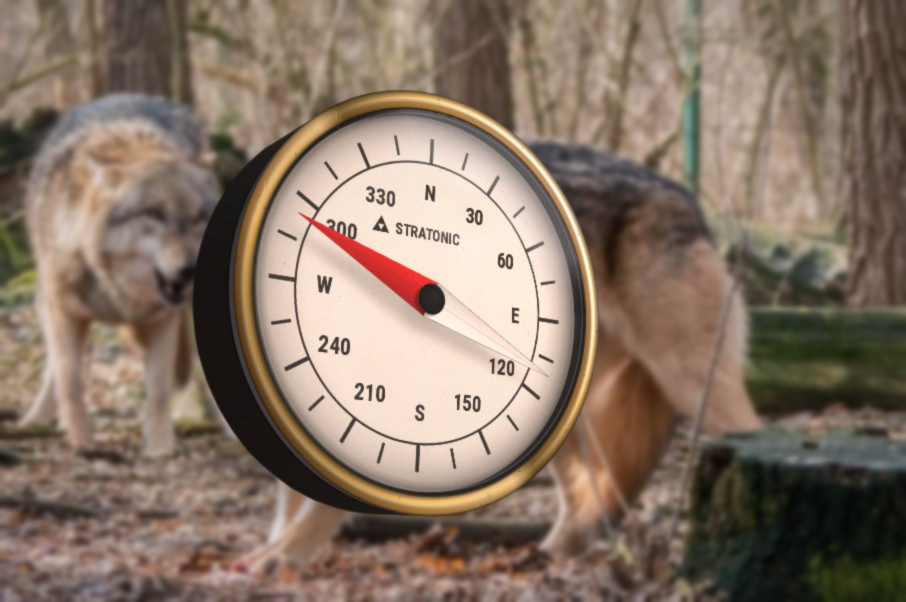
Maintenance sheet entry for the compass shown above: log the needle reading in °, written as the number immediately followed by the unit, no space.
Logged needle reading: 292.5°
